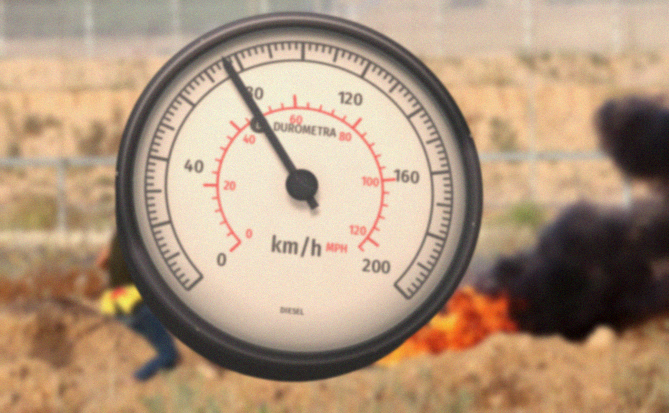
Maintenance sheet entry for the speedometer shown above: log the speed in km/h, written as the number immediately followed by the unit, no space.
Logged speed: 76km/h
